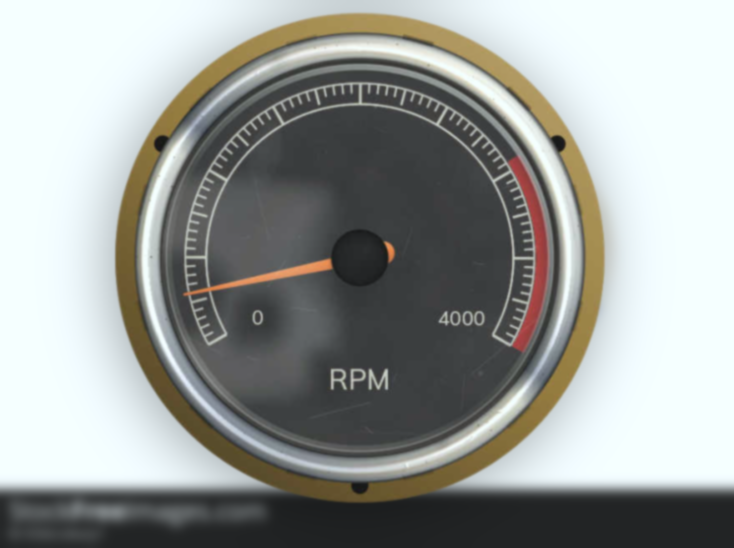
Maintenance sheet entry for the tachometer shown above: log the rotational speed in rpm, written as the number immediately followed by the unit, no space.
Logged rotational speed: 300rpm
